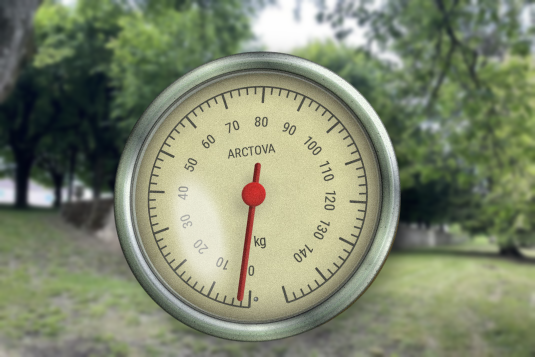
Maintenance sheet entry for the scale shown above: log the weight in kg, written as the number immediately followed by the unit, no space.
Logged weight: 2kg
